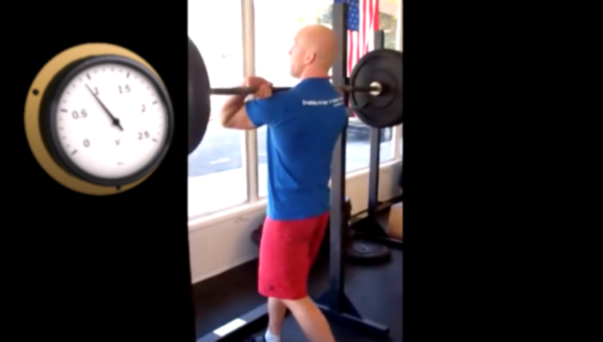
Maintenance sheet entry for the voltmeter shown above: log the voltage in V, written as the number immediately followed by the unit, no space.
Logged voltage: 0.9V
